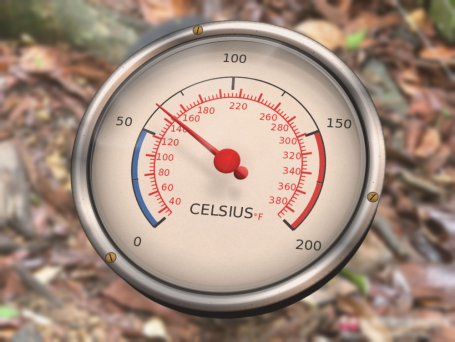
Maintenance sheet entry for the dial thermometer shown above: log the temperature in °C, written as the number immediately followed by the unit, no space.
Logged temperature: 62.5°C
